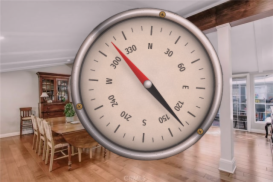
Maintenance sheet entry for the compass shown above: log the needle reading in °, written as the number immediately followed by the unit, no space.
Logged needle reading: 315°
